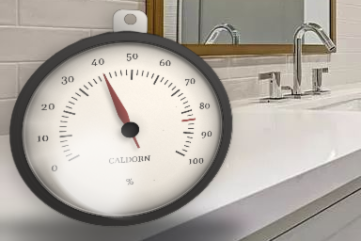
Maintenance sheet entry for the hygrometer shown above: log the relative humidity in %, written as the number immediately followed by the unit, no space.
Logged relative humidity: 40%
